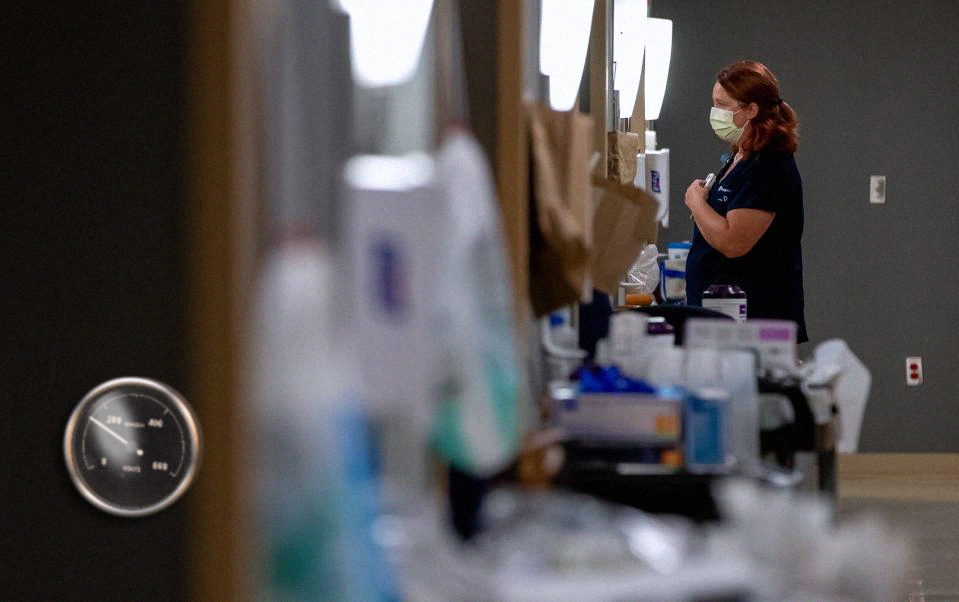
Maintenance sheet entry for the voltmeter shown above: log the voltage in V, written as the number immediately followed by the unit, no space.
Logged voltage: 150V
